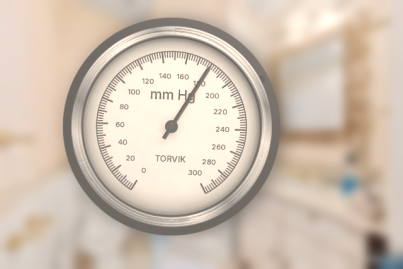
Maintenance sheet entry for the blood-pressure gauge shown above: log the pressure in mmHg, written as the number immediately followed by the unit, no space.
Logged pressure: 180mmHg
